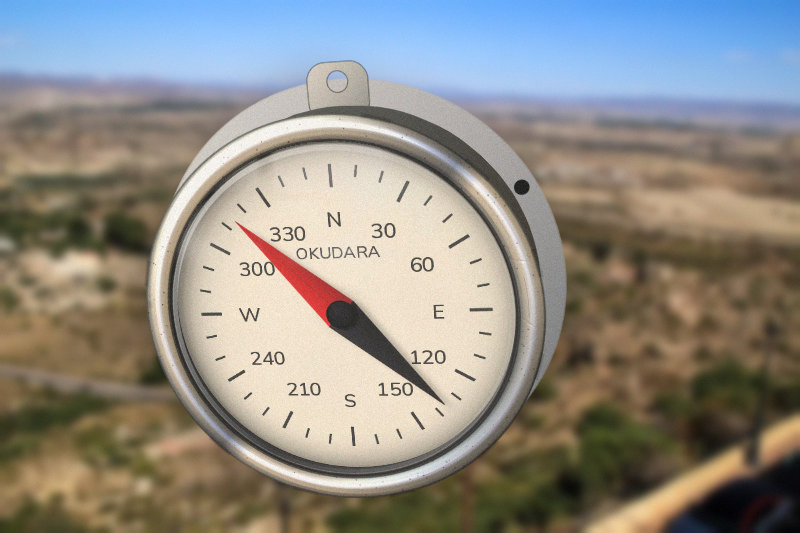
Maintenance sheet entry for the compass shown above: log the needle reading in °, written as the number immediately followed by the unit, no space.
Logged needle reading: 315°
